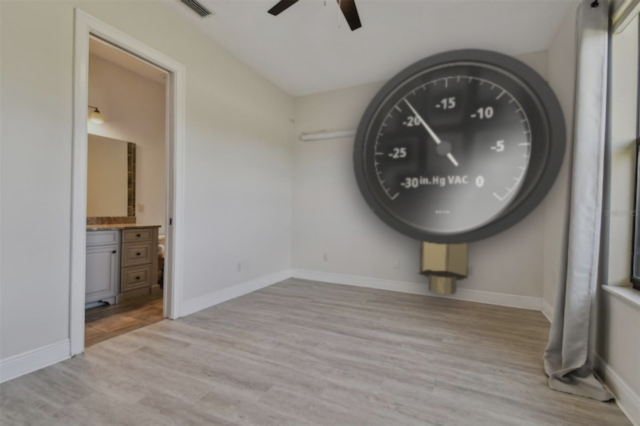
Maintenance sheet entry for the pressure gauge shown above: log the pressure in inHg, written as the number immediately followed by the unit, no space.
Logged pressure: -19inHg
